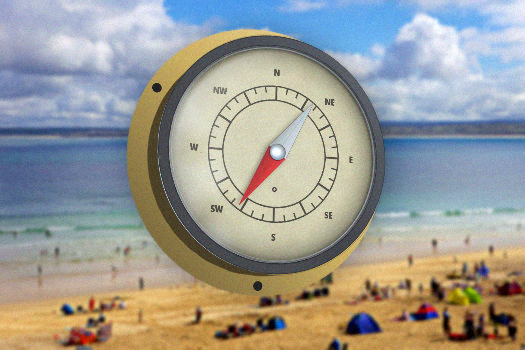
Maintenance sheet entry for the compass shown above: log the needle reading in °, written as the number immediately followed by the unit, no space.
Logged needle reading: 215°
